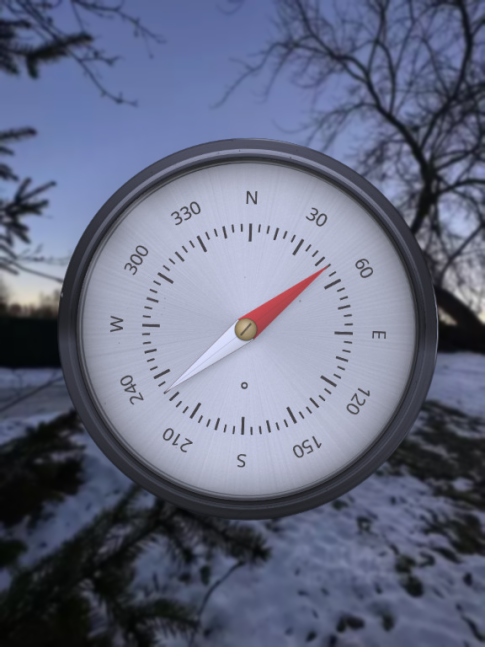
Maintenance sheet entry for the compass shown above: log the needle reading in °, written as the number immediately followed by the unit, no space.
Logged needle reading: 50°
